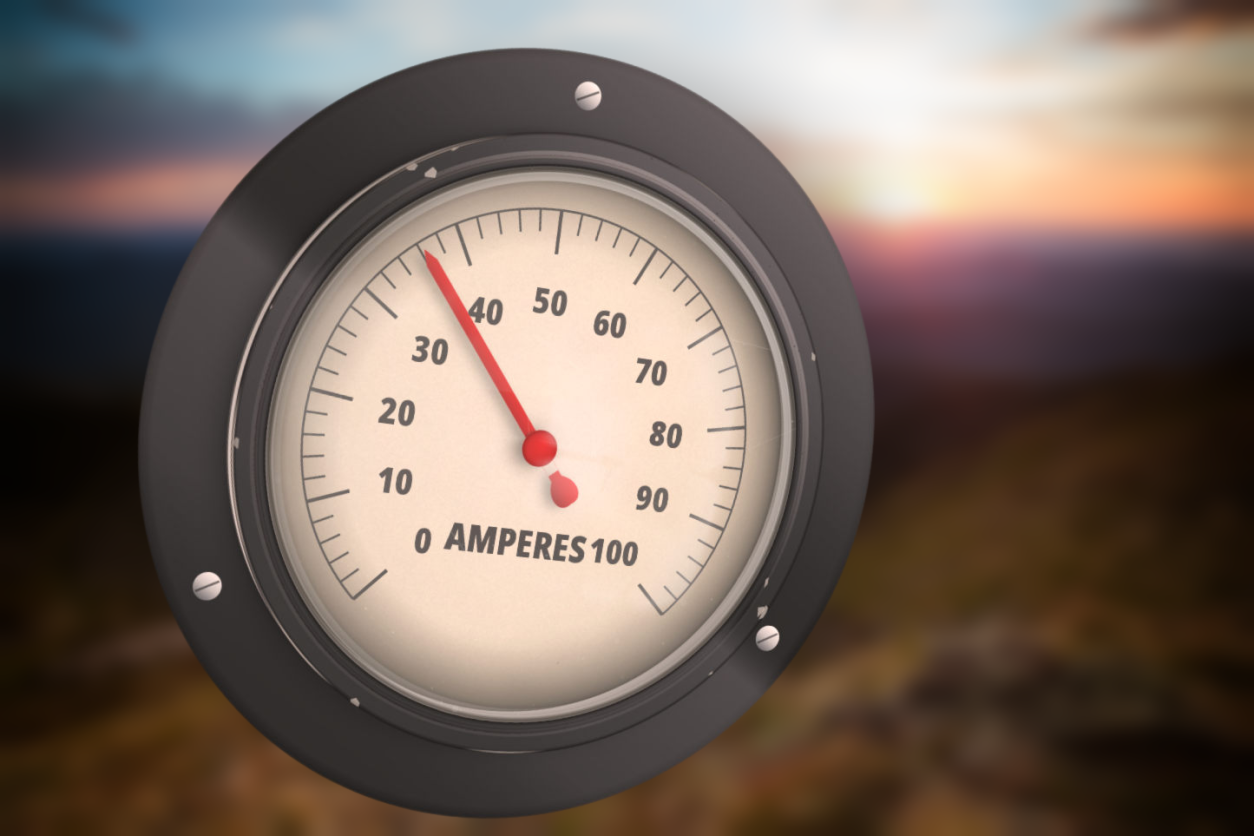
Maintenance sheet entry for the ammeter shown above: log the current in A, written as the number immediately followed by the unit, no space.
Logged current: 36A
